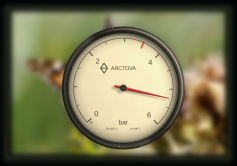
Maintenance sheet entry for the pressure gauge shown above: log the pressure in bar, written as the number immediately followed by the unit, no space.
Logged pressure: 5.25bar
